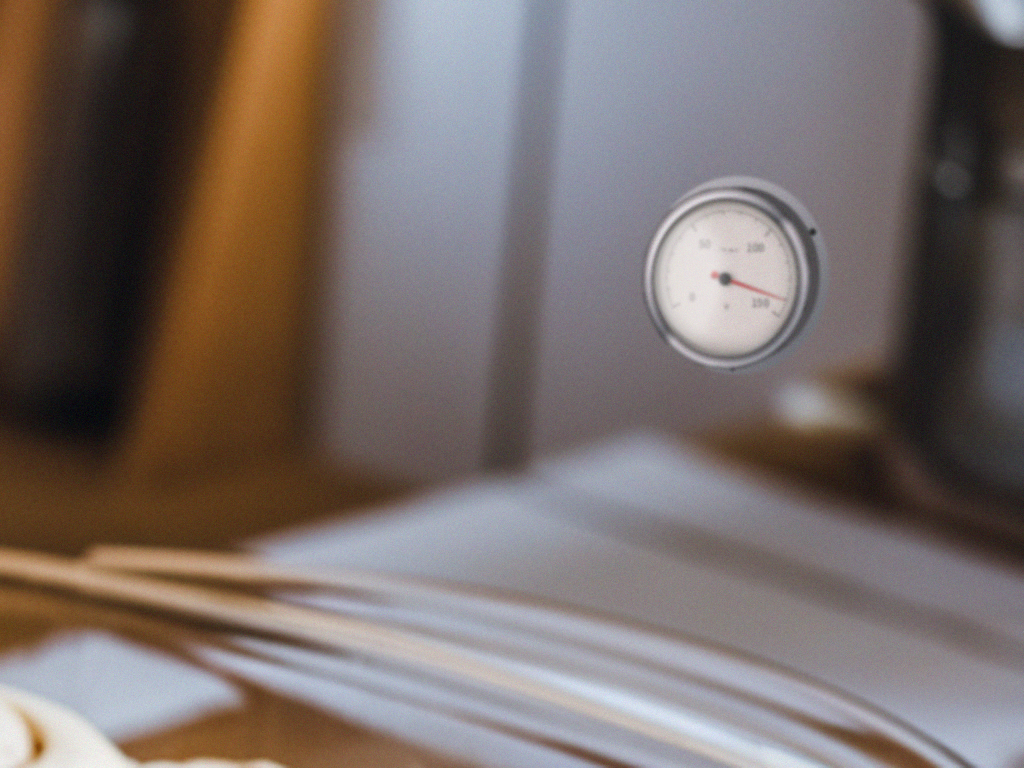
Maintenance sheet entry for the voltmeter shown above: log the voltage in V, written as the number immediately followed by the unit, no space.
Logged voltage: 140V
